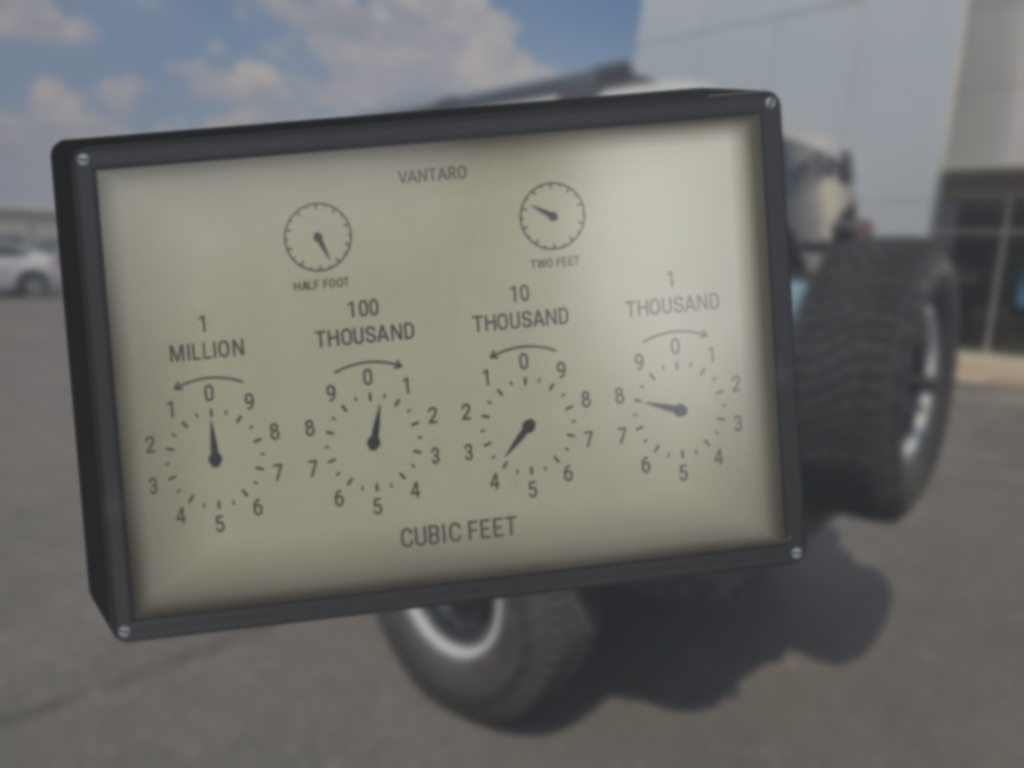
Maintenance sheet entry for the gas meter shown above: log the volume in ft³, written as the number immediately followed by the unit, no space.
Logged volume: 3800ft³
